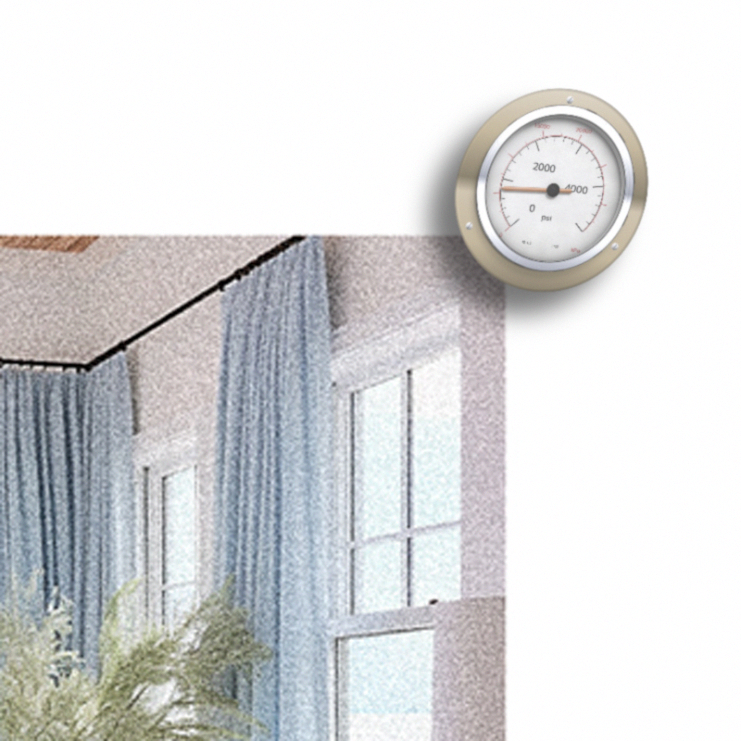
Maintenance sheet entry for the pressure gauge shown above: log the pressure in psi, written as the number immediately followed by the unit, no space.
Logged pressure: 800psi
